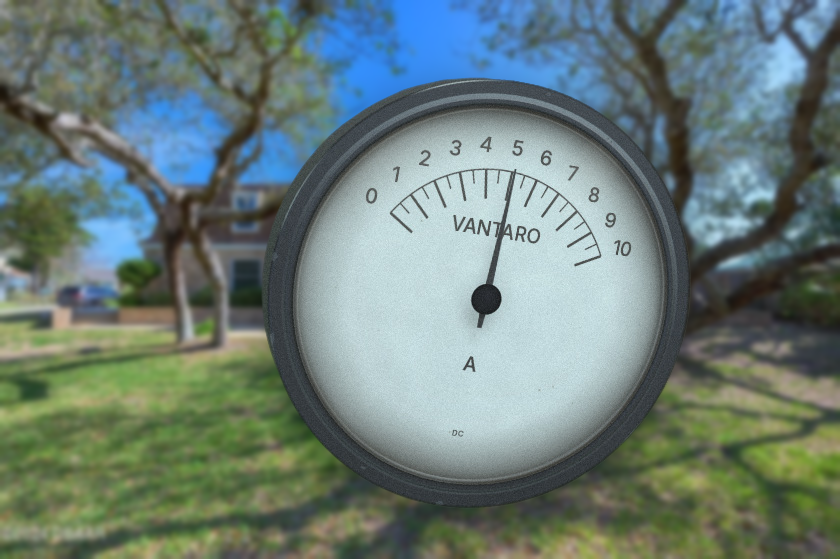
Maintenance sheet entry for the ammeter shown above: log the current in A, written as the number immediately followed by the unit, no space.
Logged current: 5A
